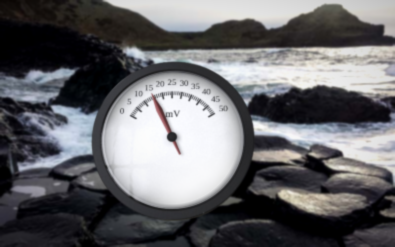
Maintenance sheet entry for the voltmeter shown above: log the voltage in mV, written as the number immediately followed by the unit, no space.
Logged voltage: 15mV
